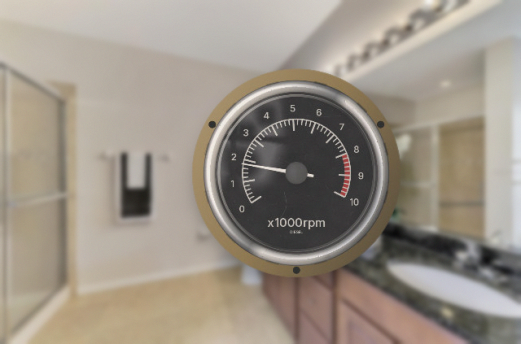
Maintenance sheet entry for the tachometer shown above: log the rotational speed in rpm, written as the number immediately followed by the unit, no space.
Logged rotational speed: 1800rpm
